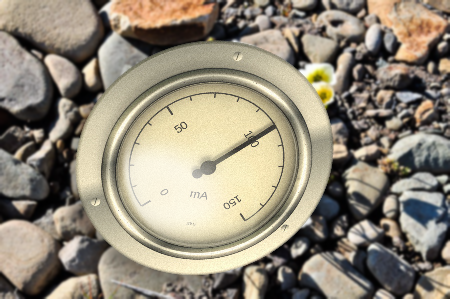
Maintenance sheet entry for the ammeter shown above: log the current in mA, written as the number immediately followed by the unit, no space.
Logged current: 100mA
